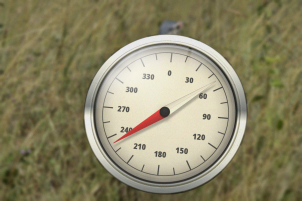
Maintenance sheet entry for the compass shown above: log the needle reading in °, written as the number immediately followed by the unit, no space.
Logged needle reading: 232.5°
